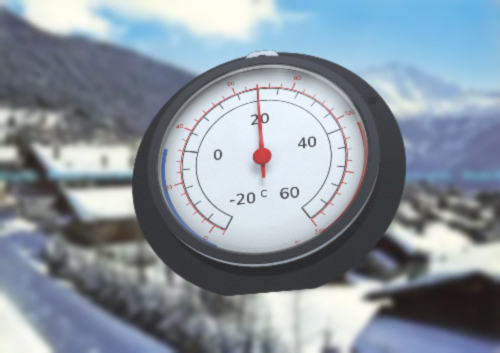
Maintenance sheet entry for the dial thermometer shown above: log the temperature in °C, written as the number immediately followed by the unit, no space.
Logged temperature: 20°C
